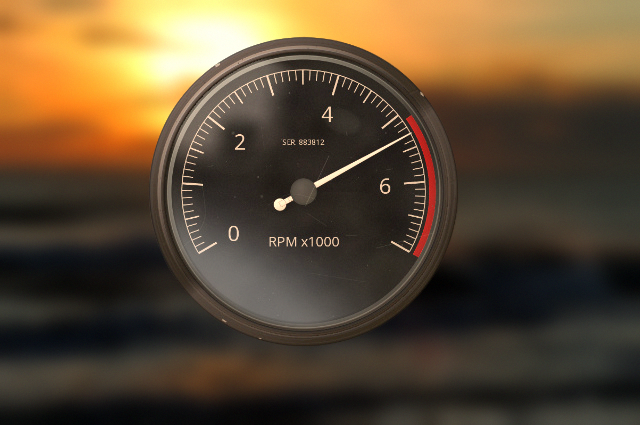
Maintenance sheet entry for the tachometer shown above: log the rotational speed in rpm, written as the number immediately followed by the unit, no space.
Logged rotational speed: 5300rpm
